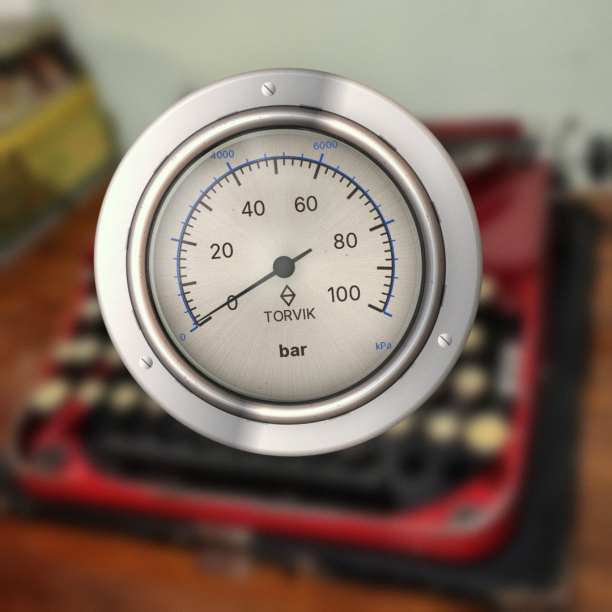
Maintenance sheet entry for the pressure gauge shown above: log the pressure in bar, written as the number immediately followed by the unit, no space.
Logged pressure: 1bar
